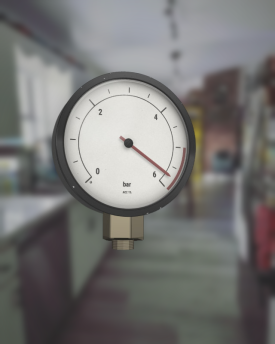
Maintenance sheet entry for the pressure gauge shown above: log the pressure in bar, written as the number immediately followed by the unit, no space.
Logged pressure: 5.75bar
